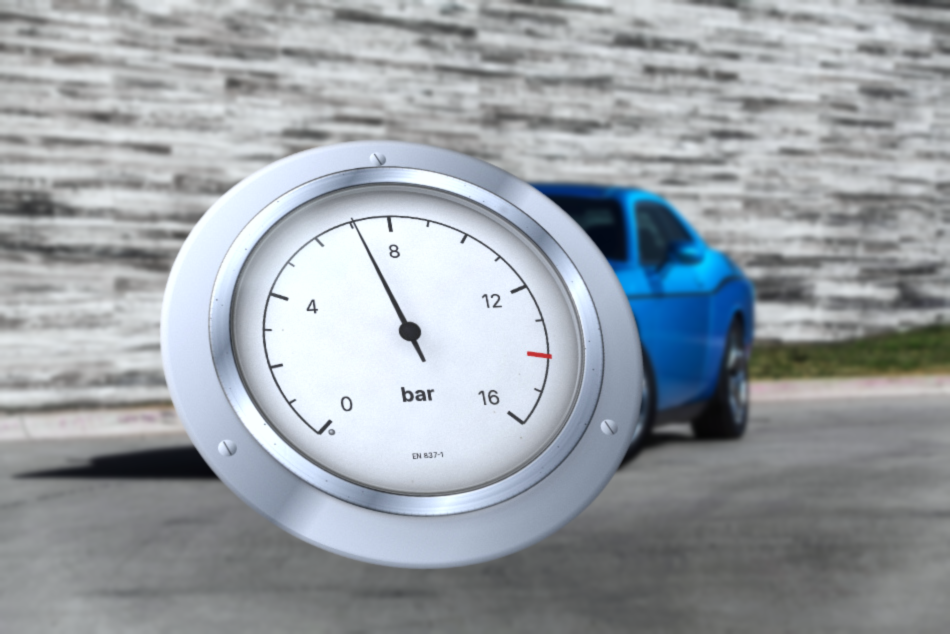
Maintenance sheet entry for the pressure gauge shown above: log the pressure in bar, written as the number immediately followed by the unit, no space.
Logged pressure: 7bar
